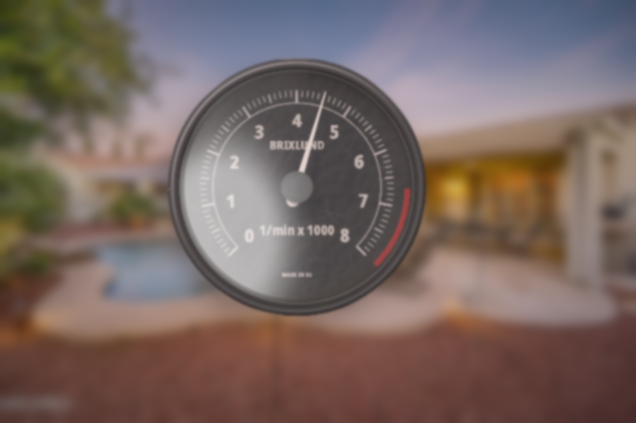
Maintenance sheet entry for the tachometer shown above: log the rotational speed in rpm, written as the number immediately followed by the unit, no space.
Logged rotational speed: 4500rpm
